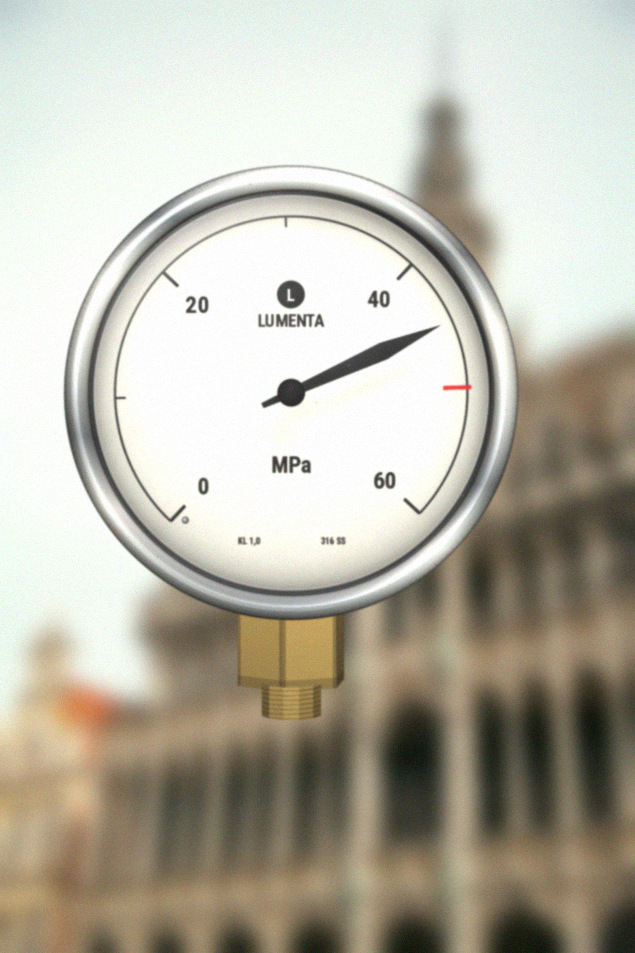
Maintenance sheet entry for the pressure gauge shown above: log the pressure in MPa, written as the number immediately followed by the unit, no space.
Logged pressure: 45MPa
